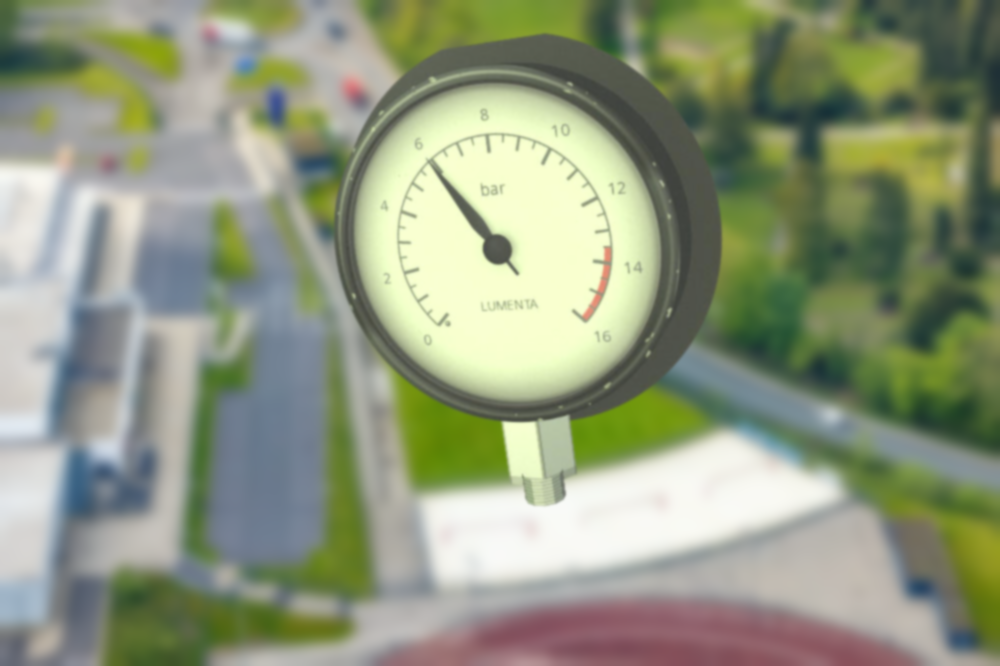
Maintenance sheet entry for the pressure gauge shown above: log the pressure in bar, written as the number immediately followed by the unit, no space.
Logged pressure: 6bar
